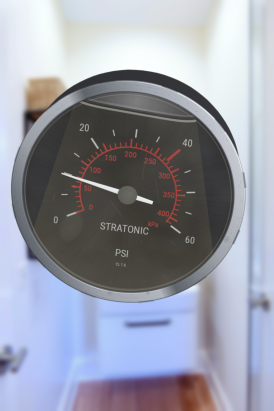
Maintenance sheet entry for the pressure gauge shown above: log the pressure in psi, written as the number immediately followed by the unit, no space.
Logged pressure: 10psi
